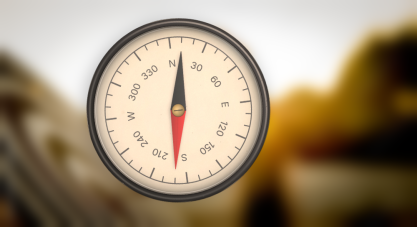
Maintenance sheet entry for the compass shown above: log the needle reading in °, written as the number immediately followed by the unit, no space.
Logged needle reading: 190°
